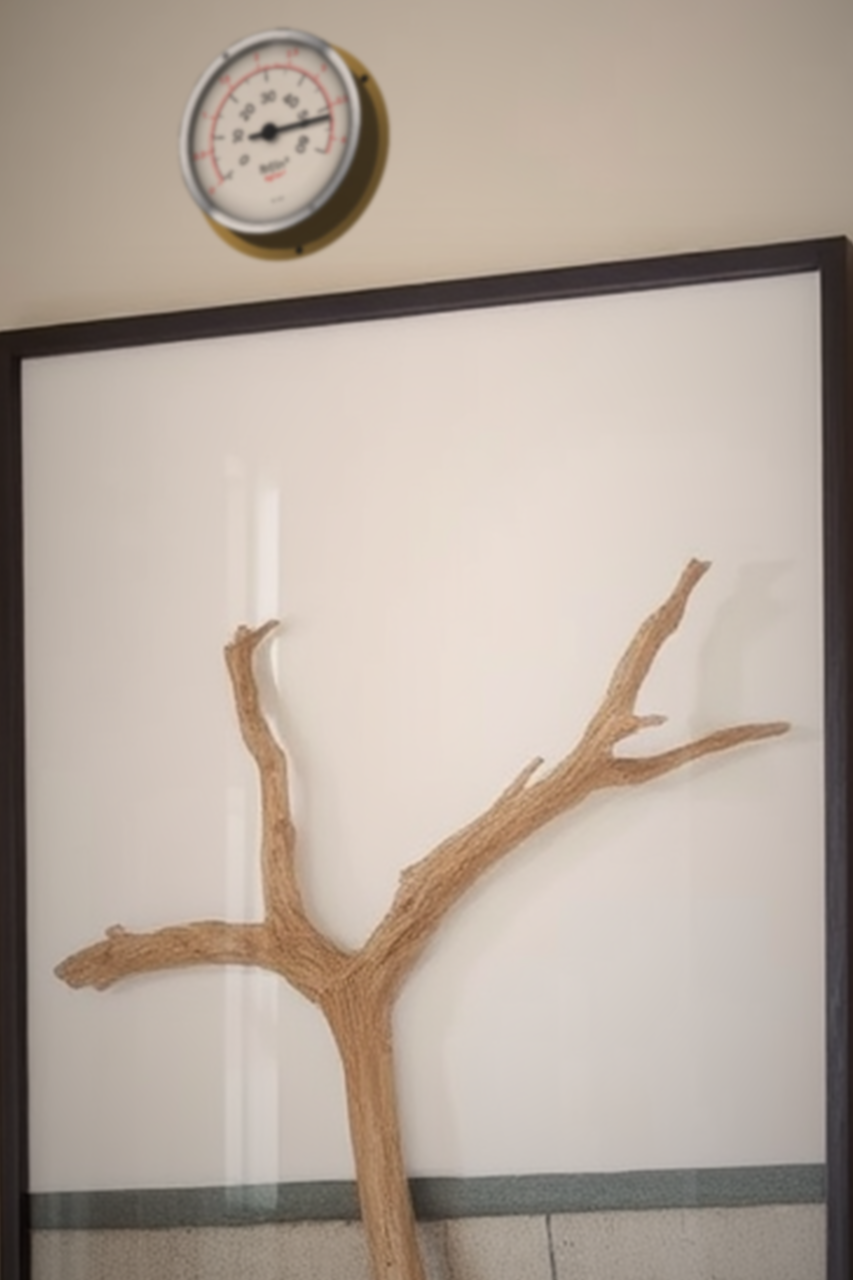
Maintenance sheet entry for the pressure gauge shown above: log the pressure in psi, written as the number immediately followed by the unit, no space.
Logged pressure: 52.5psi
